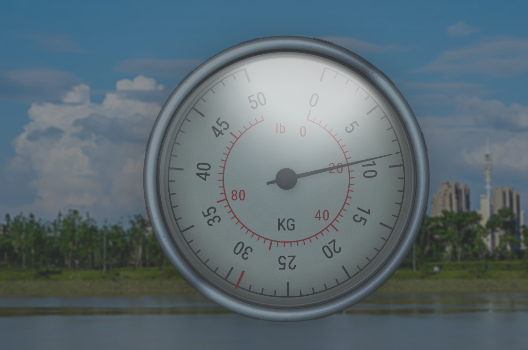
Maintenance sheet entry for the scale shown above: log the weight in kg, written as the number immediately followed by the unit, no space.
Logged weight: 9kg
